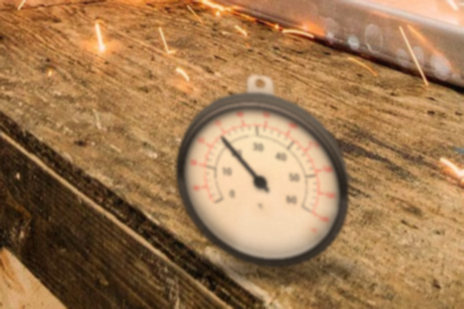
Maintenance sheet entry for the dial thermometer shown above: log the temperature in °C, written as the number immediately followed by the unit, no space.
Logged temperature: 20°C
